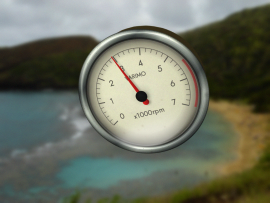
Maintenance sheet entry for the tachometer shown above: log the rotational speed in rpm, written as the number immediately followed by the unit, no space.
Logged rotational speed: 3000rpm
